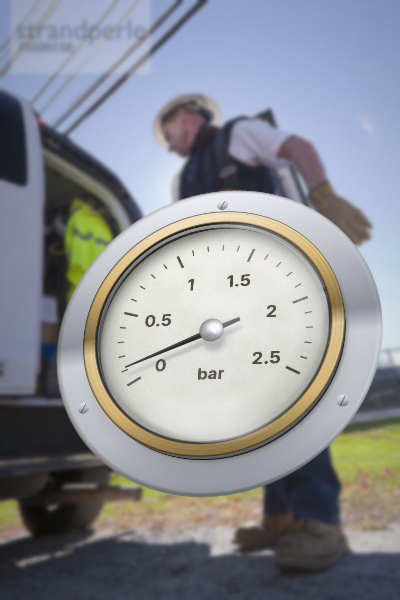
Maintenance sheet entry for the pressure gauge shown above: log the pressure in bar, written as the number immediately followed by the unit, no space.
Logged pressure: 0.1bar
